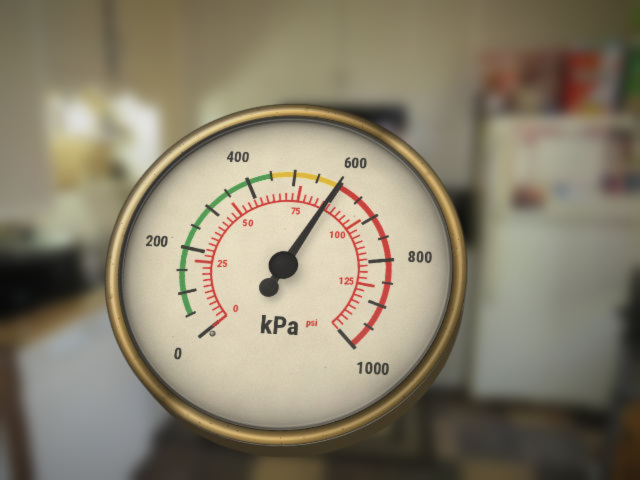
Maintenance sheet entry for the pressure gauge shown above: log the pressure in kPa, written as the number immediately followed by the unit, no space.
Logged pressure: 600kPa
